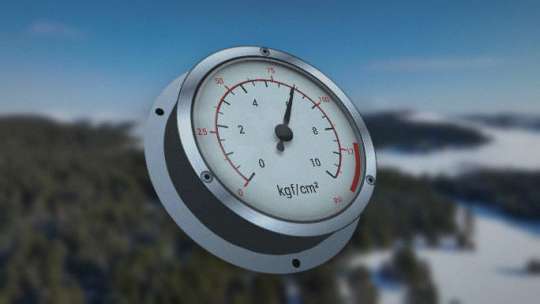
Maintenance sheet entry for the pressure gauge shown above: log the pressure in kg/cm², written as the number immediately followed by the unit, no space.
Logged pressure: 6kg/cm²
